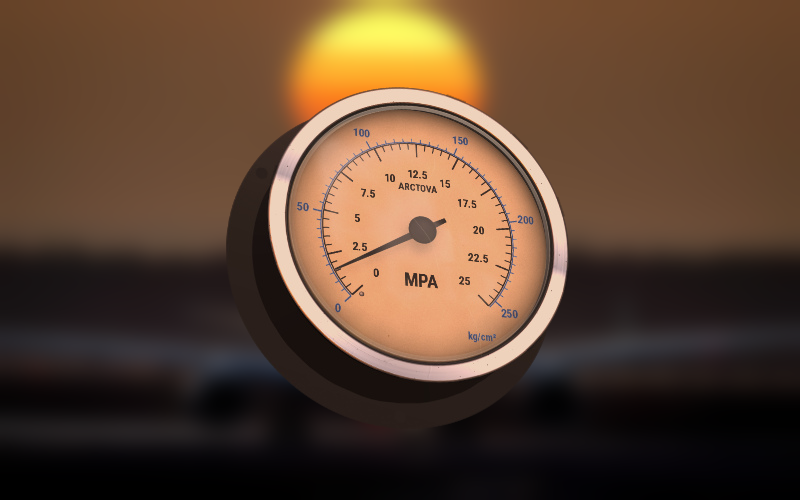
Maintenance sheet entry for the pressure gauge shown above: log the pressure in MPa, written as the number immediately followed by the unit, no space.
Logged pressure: 1.5MPa
